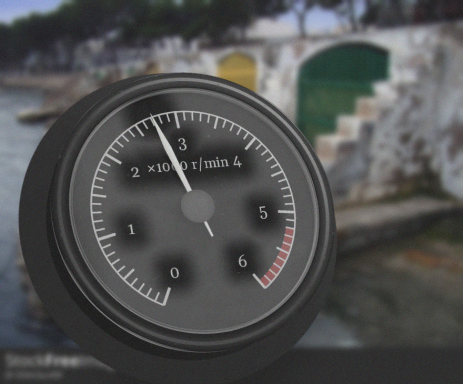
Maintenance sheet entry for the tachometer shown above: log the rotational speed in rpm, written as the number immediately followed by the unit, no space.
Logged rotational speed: 2700rpm
